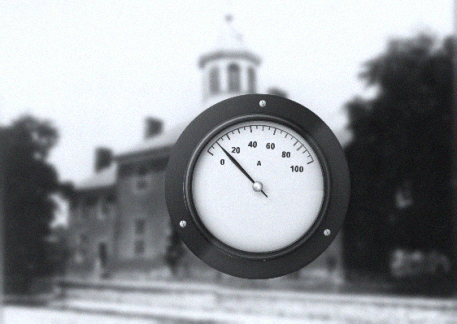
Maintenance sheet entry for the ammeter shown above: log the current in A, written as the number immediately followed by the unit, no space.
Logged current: 10A
